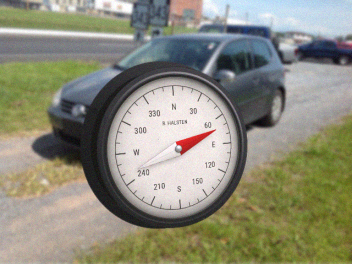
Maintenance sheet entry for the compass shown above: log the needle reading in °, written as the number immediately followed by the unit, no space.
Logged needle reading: 70°
